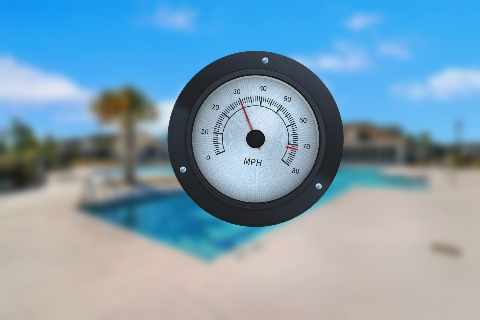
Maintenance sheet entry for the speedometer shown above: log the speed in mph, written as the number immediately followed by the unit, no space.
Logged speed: 30mph
